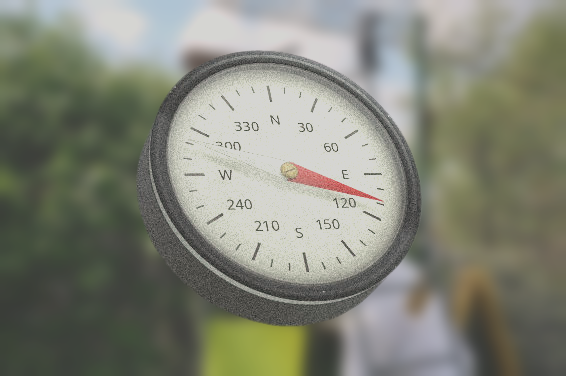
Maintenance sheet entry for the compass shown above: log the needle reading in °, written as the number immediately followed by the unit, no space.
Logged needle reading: 110°
